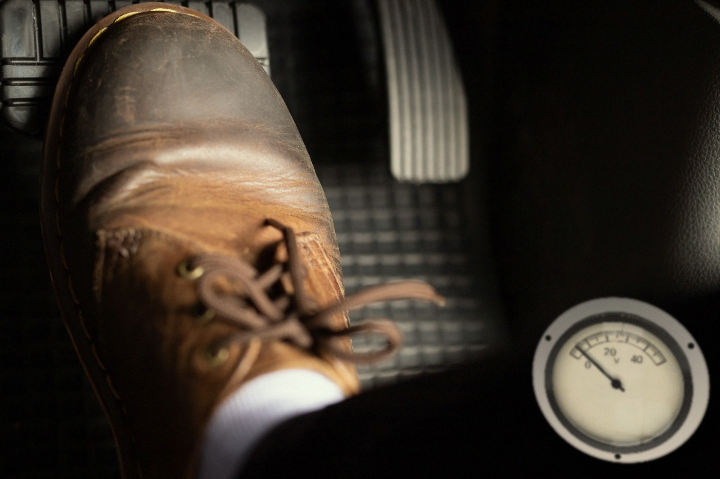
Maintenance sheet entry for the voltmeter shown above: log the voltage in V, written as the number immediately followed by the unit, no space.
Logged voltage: 5V
